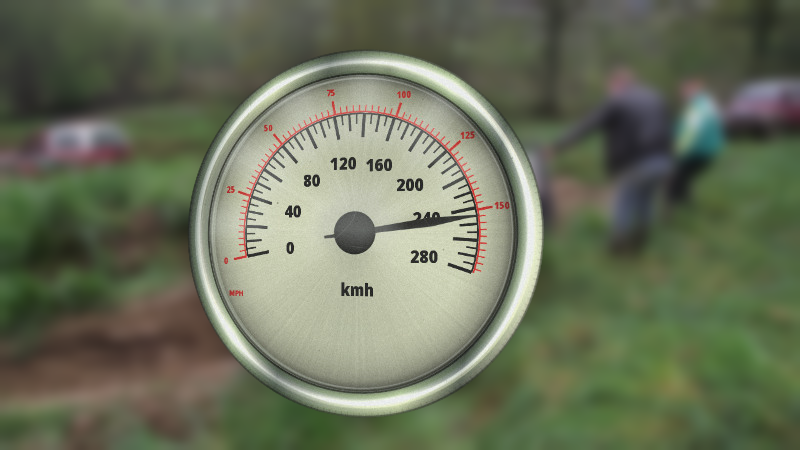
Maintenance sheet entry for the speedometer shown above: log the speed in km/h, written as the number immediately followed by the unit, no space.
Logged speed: 245km/h
